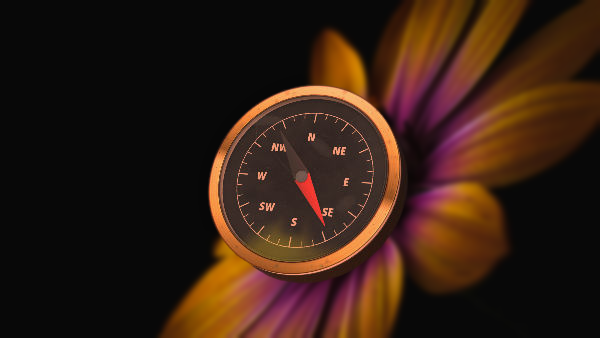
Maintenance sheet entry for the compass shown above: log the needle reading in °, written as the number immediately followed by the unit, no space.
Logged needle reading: 145°
